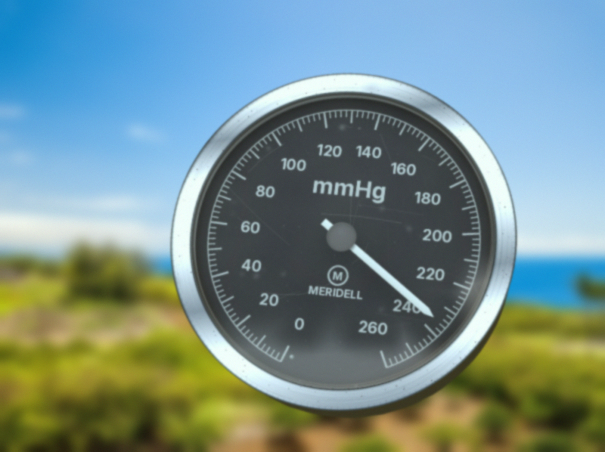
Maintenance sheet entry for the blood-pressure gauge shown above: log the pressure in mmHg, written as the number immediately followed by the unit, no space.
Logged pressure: 236mmHg
